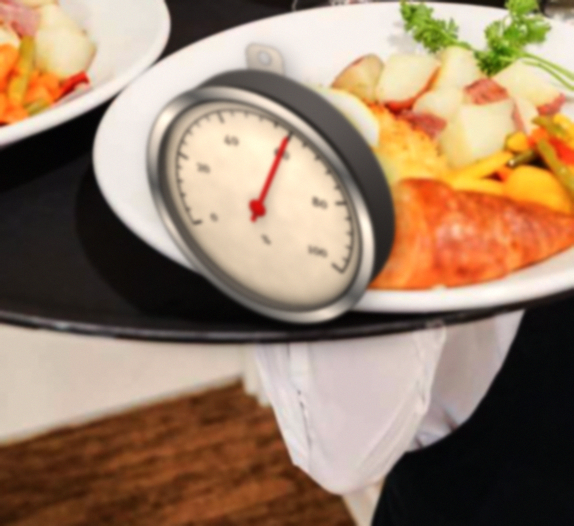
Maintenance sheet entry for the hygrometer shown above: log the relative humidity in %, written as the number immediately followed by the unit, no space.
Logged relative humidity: 60%
